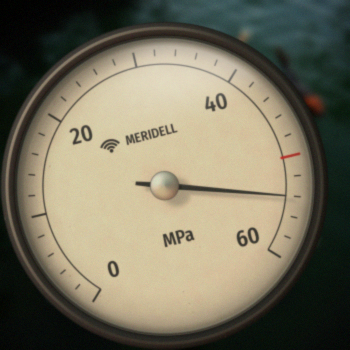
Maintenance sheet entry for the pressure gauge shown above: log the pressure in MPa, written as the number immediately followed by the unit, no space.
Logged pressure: 54MPa
